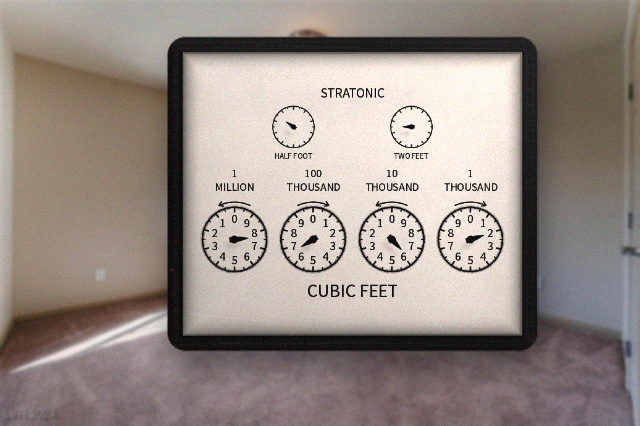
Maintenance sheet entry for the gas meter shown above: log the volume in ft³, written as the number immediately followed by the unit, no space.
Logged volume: 766200ft³
